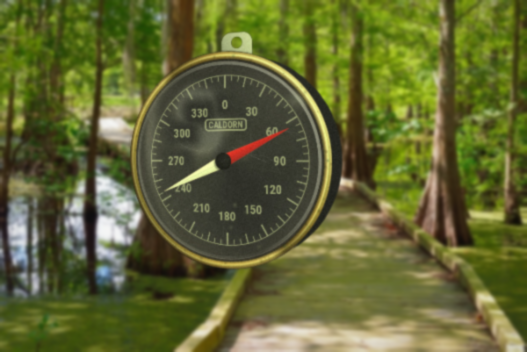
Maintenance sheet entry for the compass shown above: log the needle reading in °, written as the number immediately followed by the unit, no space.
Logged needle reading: 65°
